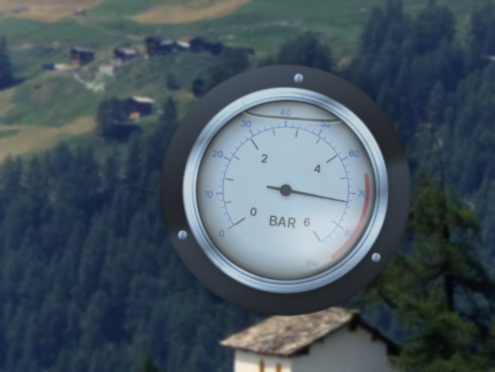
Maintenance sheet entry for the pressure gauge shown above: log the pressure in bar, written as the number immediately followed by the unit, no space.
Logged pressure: 5bar
